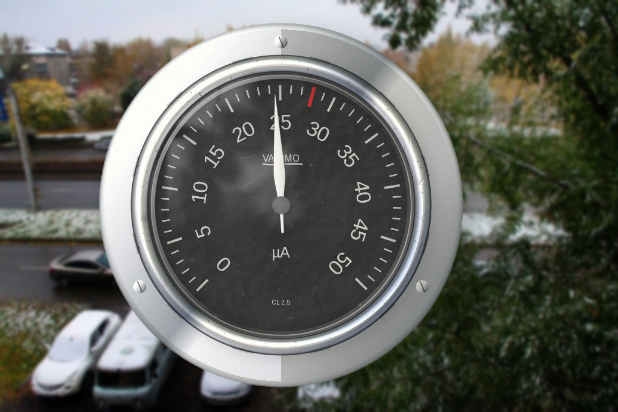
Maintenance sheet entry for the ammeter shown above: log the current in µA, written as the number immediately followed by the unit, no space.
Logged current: 24.5µA
